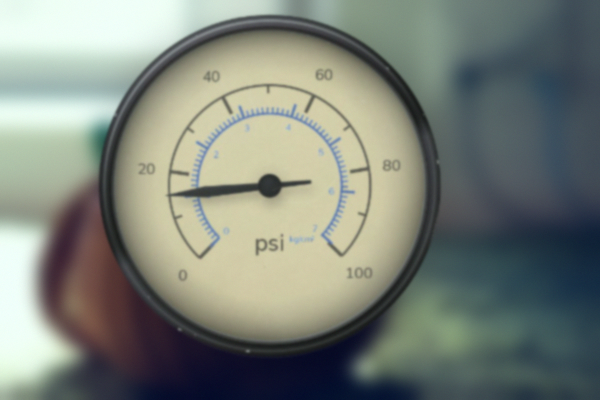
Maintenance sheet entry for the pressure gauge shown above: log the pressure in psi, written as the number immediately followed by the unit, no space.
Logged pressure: 15psi
